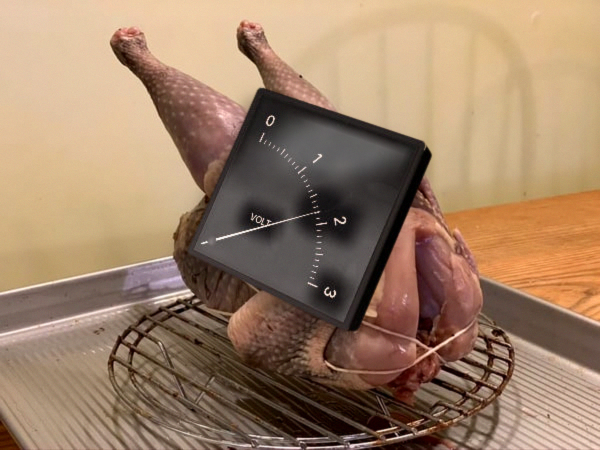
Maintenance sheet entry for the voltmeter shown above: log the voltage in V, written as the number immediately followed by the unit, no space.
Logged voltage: 1.8V
